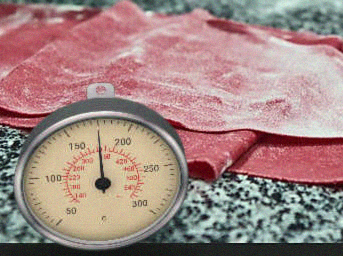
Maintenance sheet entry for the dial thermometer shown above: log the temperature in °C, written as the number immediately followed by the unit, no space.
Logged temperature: 175°C
